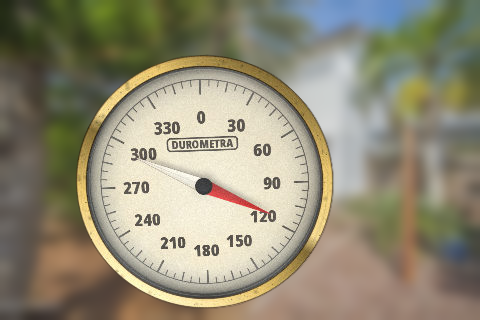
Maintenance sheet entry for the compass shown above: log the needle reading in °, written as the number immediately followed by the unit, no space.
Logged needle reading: 115°
